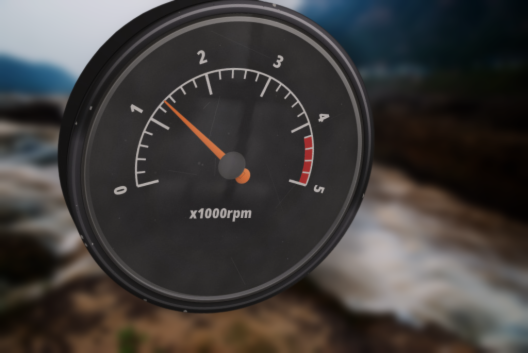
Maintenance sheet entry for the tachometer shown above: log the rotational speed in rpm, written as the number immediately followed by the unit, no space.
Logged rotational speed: 1300rpm
